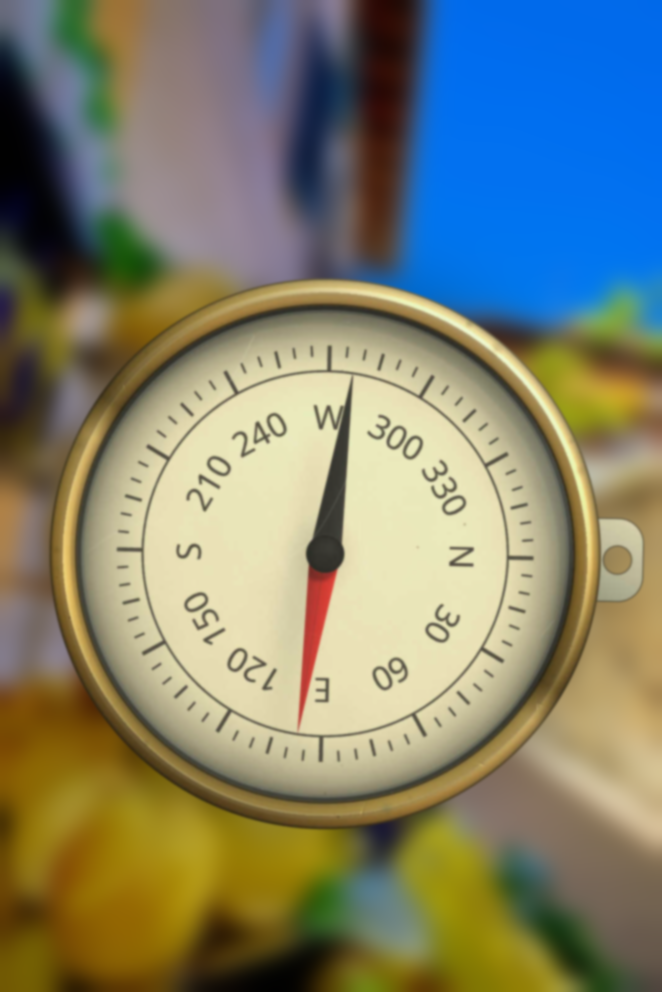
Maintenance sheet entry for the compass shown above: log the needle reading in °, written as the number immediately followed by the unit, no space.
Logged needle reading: 97.5°
